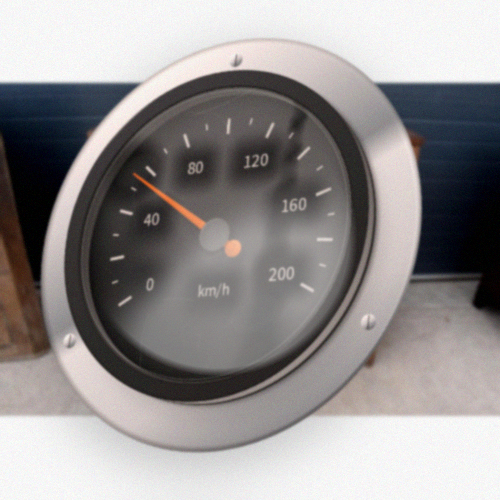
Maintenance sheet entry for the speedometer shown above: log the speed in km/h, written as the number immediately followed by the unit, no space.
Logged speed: 55km/h
